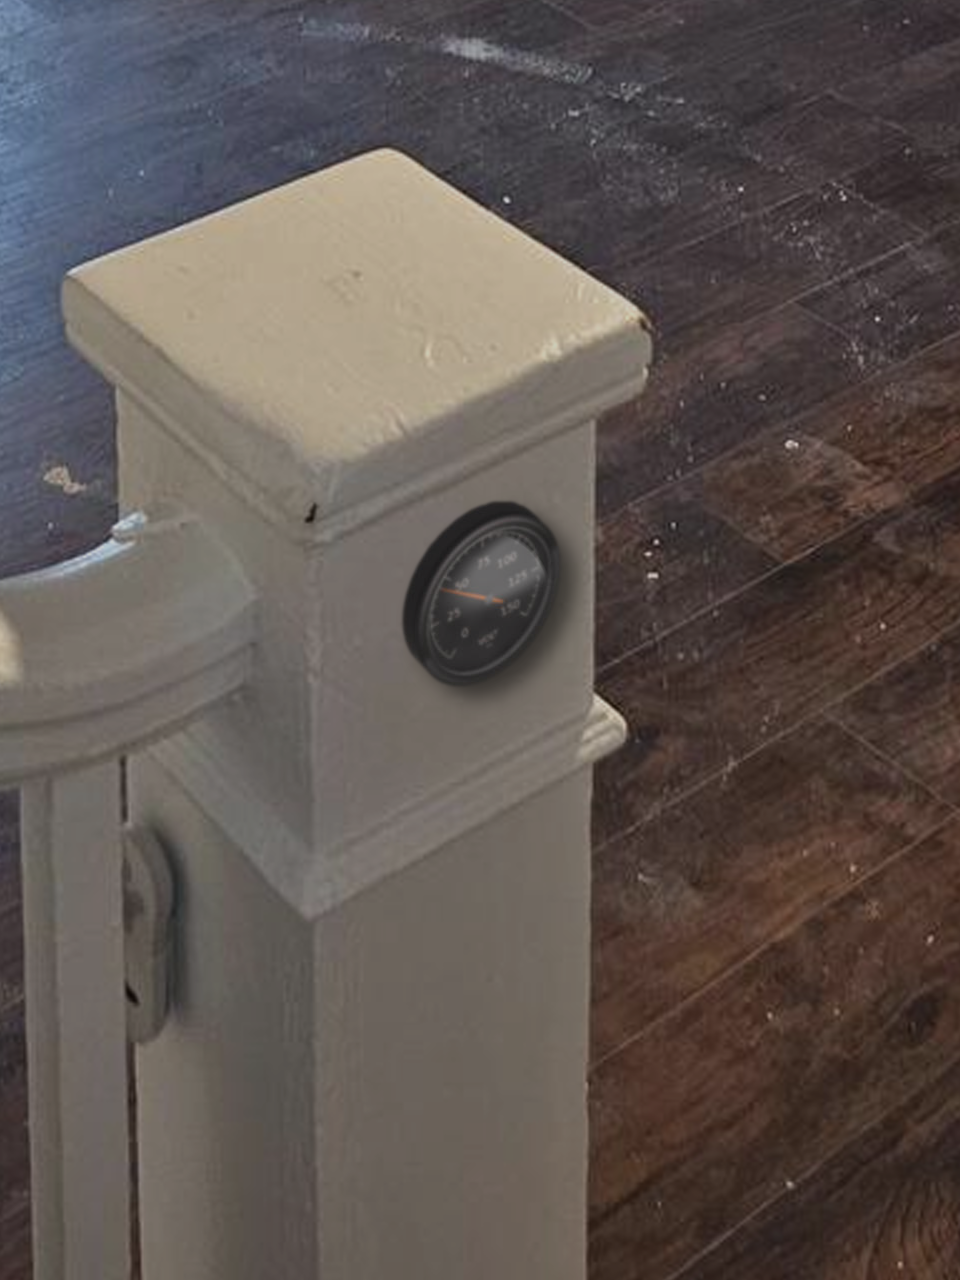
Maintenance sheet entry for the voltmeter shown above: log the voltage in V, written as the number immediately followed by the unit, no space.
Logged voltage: 45V
